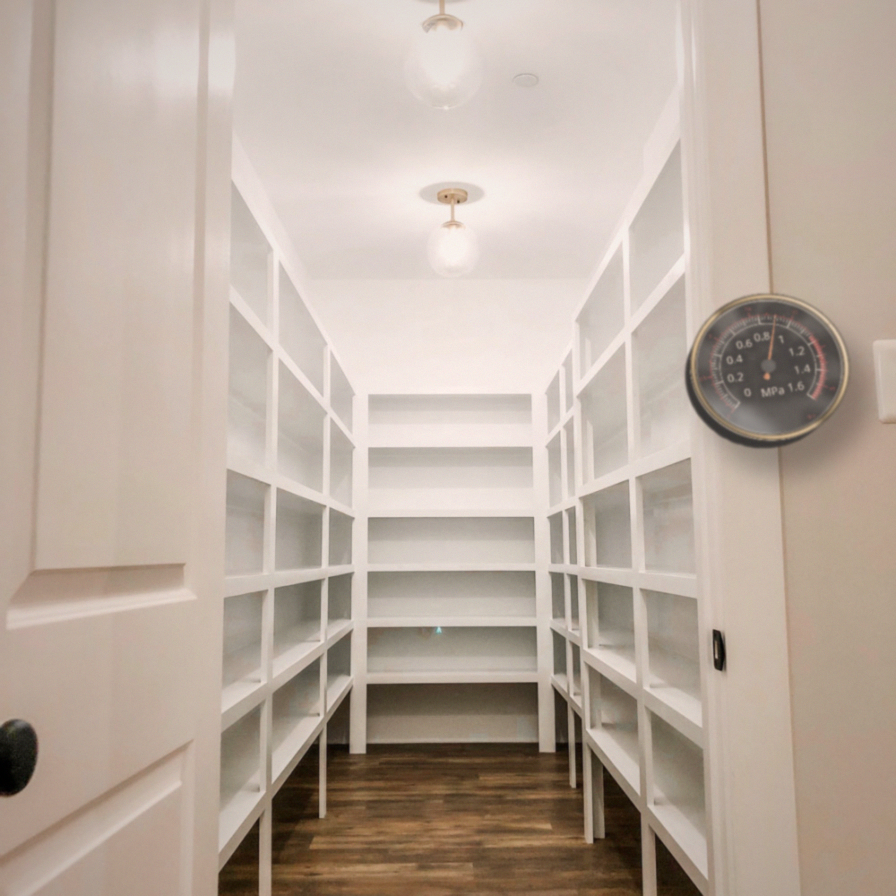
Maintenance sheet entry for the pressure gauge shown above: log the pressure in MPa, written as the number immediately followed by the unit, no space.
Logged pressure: 0.9MPa
